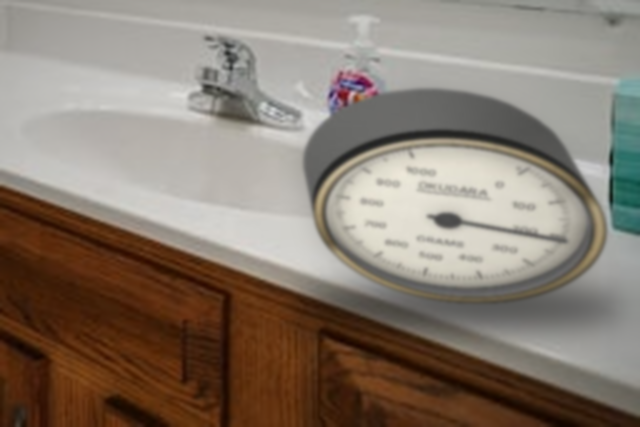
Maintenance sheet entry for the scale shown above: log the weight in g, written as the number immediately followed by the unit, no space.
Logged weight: 200g
